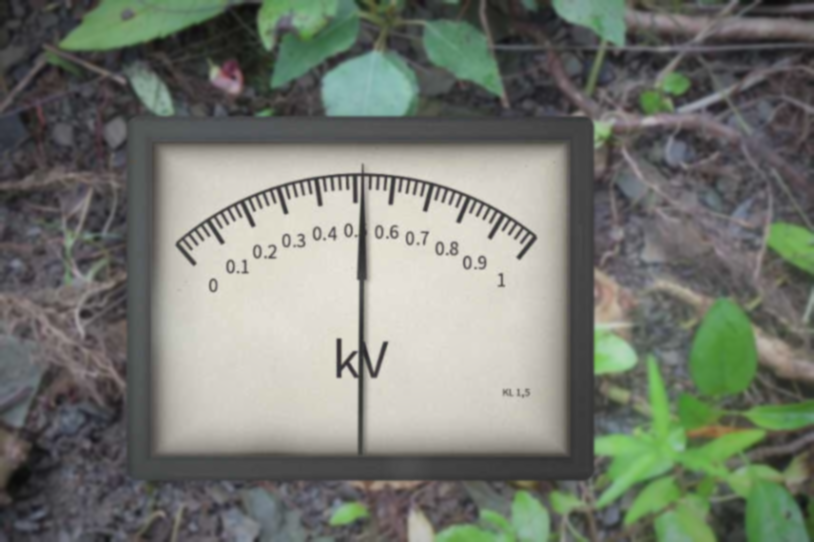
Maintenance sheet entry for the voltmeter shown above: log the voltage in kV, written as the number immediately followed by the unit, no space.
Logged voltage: 0.52kV
